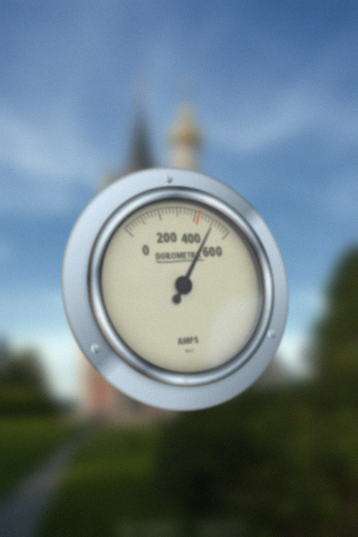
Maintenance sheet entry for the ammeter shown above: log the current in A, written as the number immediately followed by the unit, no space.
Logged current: 500A
